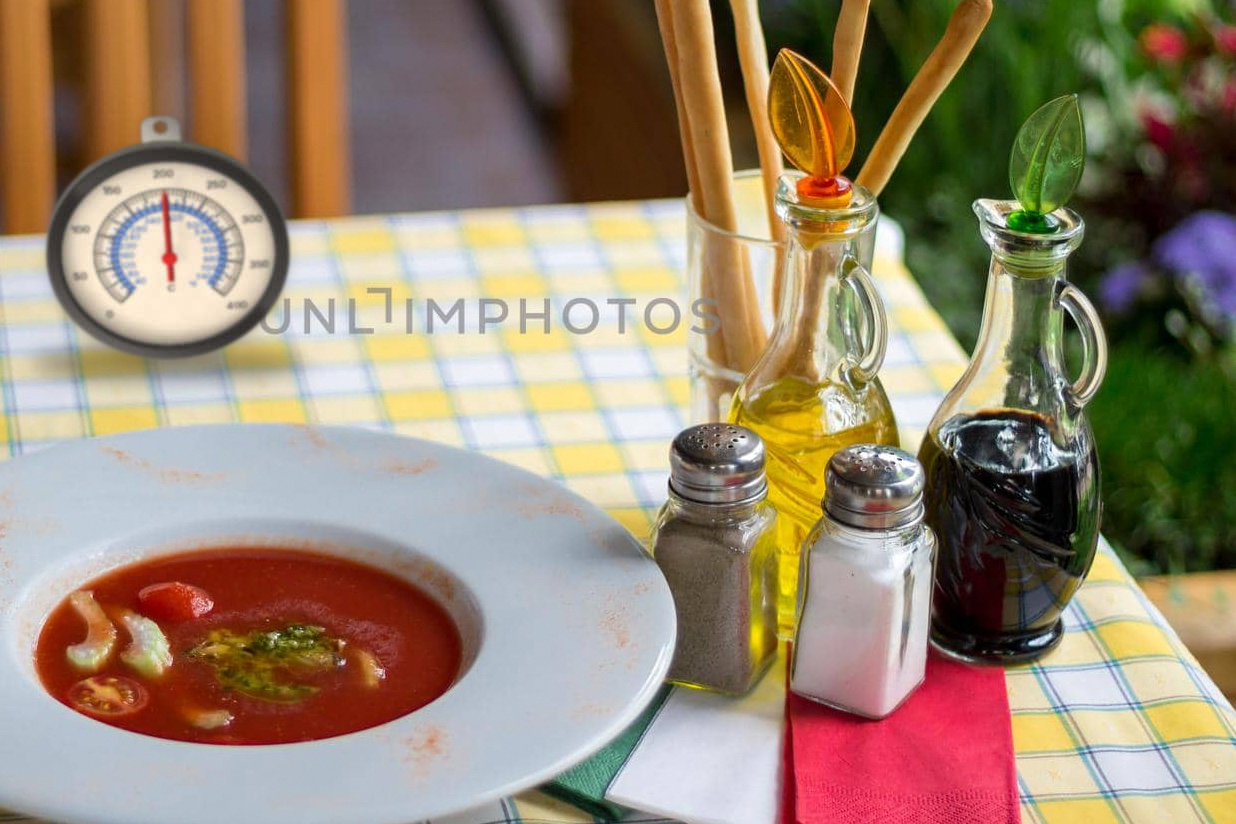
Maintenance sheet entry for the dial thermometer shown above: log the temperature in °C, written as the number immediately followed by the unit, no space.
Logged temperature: 200°C
